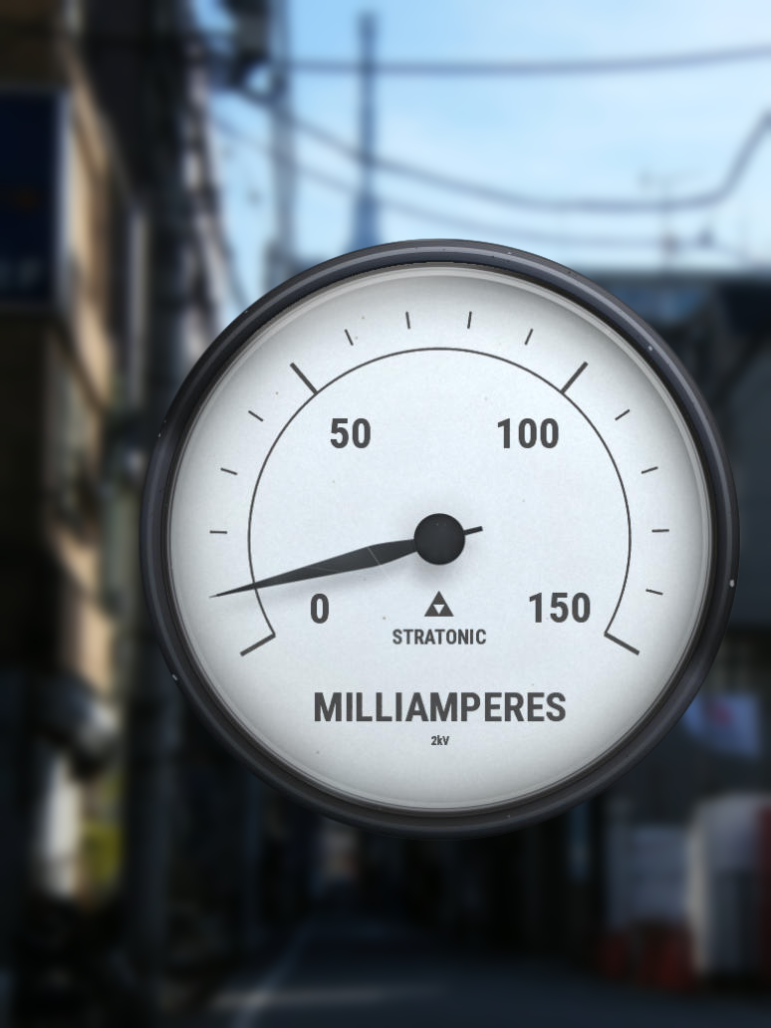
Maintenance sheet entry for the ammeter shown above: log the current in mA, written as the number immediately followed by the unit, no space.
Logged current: 10mA
